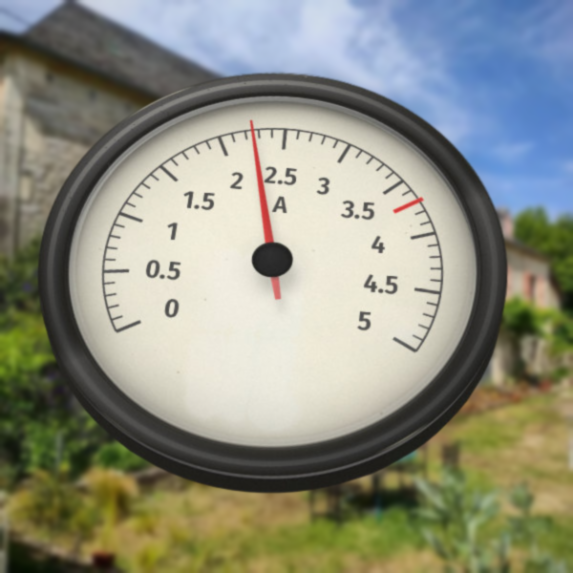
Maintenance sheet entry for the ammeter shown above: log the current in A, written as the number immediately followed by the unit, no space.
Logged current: 2.25A
